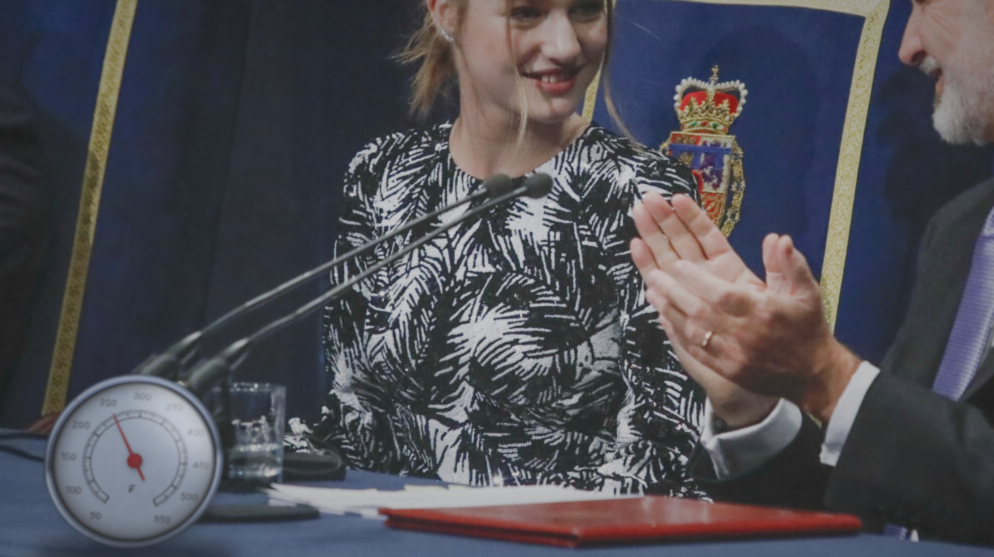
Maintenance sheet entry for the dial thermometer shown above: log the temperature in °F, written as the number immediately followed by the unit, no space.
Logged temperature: 250°F
